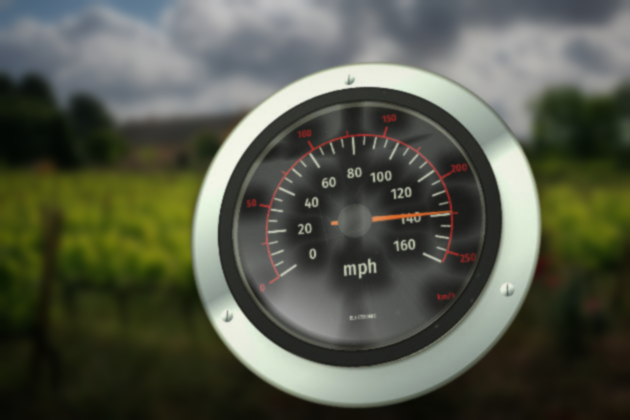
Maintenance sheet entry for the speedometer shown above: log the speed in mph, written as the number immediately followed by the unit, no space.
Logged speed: 140mph
